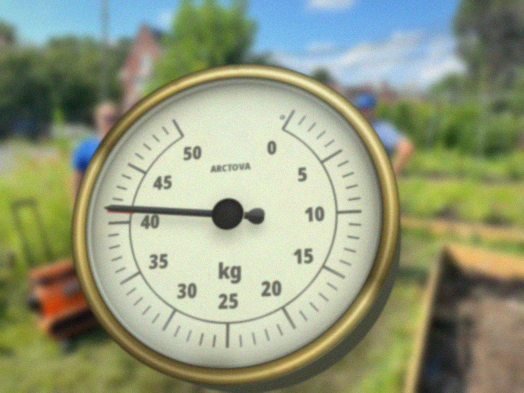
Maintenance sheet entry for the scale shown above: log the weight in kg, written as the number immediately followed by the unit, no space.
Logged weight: 41kg
